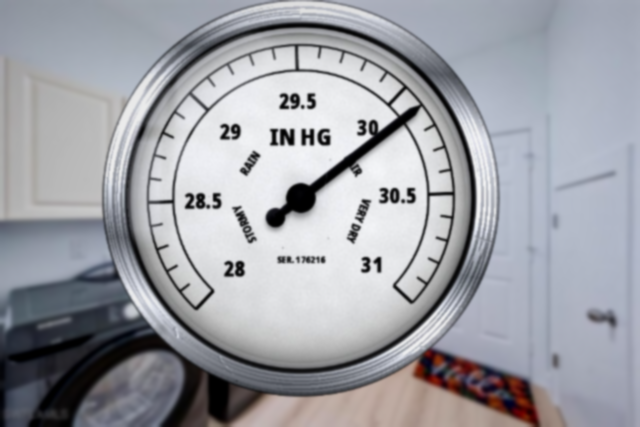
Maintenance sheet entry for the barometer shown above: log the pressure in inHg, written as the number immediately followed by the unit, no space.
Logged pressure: 30.1inHg
